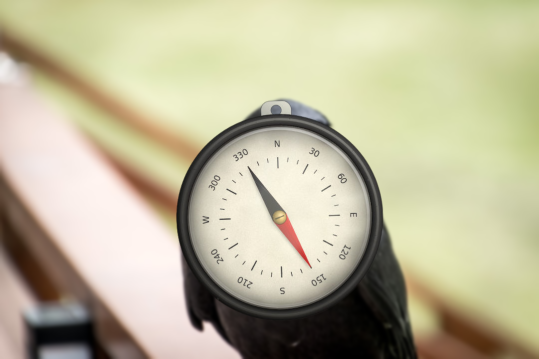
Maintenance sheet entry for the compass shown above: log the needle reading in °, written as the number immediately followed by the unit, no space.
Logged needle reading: 150°
